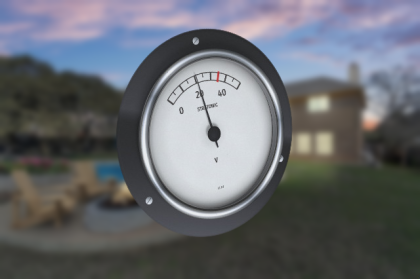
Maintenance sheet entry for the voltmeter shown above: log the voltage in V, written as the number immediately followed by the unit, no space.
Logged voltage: 20V
